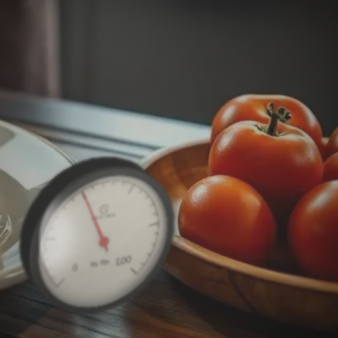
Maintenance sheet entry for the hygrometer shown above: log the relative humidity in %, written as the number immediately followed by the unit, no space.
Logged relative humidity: 40%
